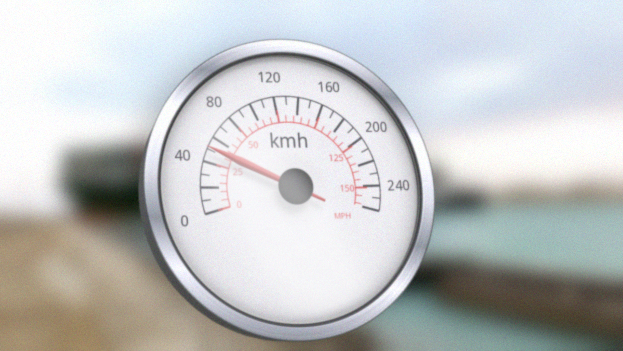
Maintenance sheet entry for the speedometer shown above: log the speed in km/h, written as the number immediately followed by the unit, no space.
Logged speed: 50km/h
